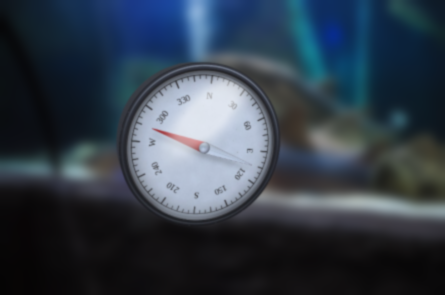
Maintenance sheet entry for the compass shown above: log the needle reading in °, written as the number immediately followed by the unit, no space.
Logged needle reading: 285°
